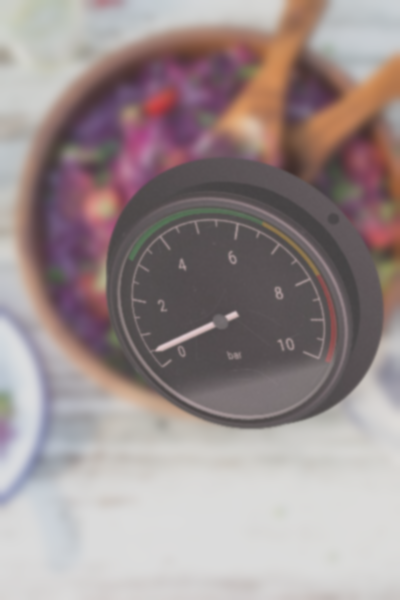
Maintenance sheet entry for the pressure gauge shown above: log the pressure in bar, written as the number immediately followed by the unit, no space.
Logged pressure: 0.5bar
